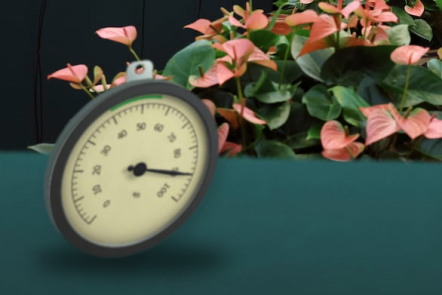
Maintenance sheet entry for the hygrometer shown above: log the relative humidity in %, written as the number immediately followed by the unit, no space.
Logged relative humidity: 90%
